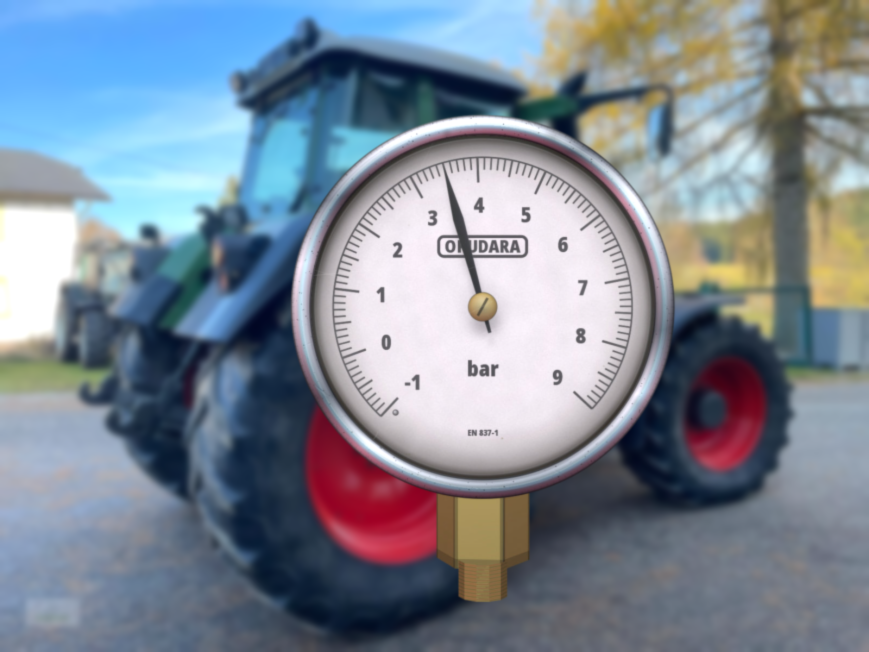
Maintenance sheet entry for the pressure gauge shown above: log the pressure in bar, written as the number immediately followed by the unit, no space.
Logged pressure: 3.5bar
